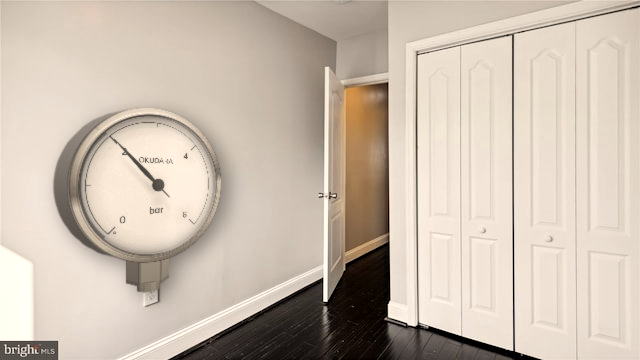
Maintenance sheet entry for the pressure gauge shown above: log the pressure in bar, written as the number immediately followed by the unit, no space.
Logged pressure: 2bar
